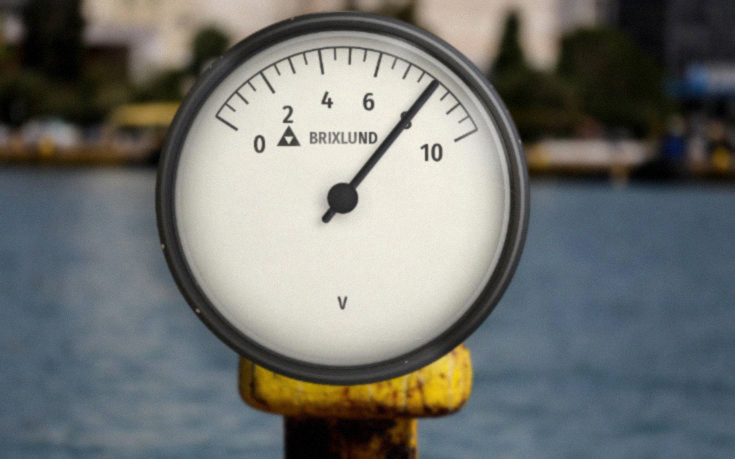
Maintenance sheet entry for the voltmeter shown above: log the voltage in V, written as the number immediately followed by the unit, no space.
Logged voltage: 8V
